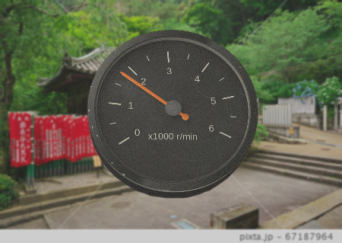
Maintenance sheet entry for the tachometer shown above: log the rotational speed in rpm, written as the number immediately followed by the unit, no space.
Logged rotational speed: 1750rpm
